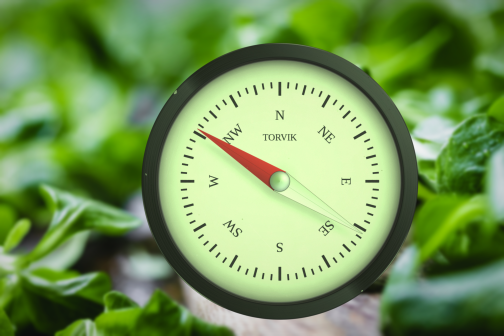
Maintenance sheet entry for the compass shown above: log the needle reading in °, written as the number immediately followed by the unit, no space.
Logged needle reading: 302.5°
